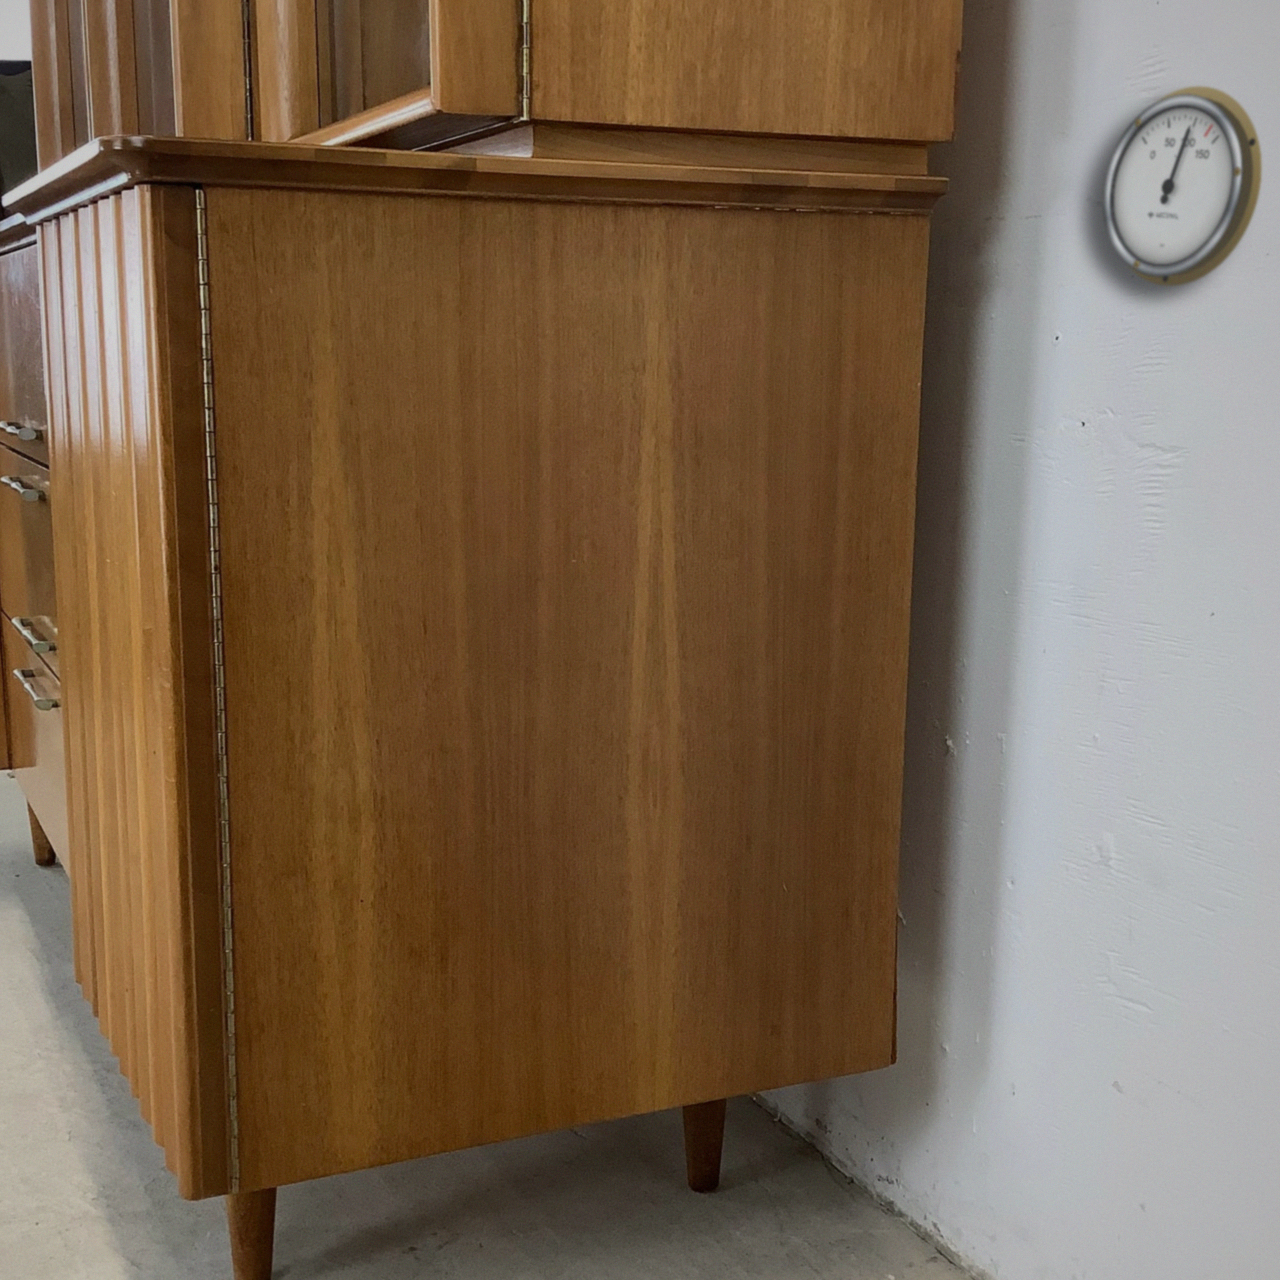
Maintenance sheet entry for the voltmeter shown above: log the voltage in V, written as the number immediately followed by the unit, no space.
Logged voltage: 100V
